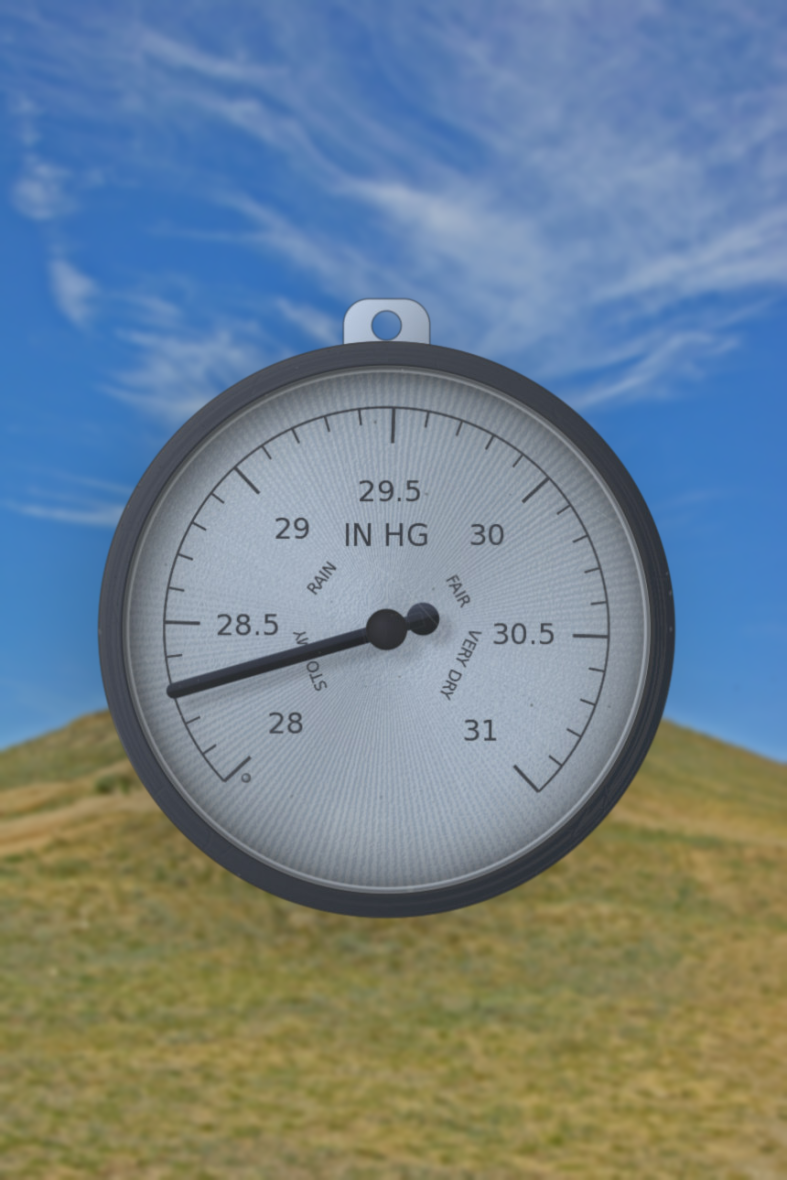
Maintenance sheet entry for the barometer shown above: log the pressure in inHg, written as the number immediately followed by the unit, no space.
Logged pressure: 28.3inHg
